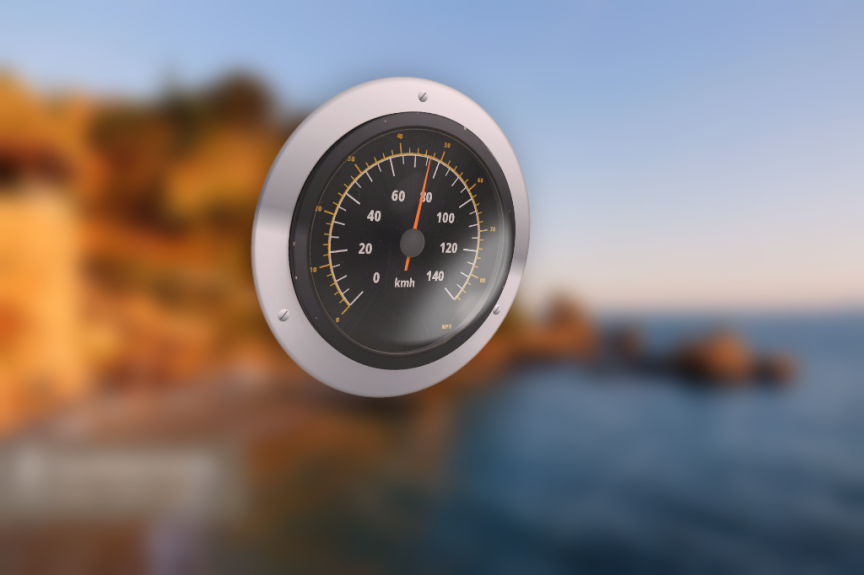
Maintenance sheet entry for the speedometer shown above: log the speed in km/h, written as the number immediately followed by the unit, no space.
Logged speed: 75km/h
